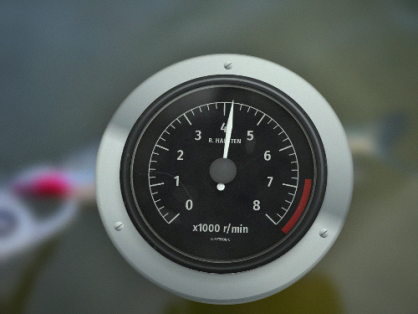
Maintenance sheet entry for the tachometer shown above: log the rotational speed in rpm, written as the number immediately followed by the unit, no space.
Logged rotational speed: 4200rpm
